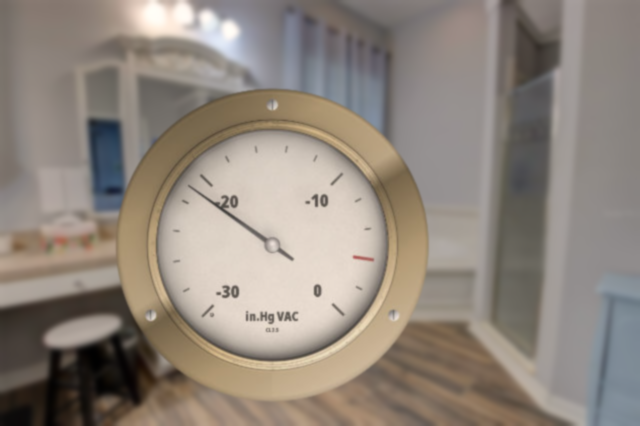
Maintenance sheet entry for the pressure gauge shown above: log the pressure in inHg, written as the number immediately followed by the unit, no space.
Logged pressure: -21inHg
